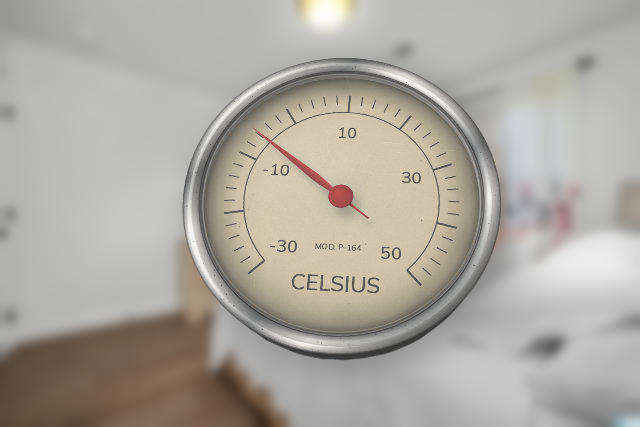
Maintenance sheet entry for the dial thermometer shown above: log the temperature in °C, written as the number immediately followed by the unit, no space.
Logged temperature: -6°C
